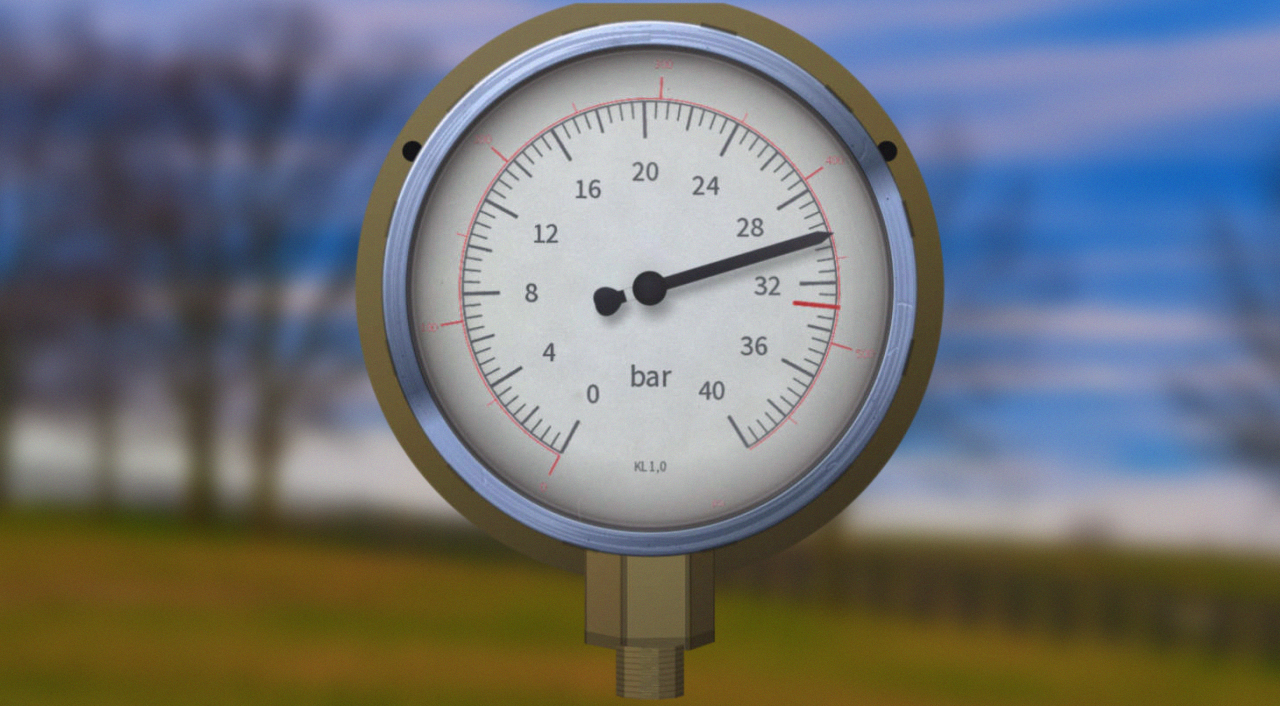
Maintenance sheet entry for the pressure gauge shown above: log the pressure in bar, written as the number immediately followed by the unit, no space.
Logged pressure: 30bar
